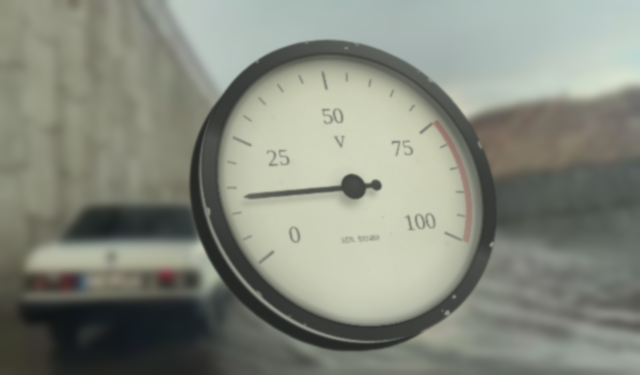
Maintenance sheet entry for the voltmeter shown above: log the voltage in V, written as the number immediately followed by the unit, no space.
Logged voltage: 12.5V
